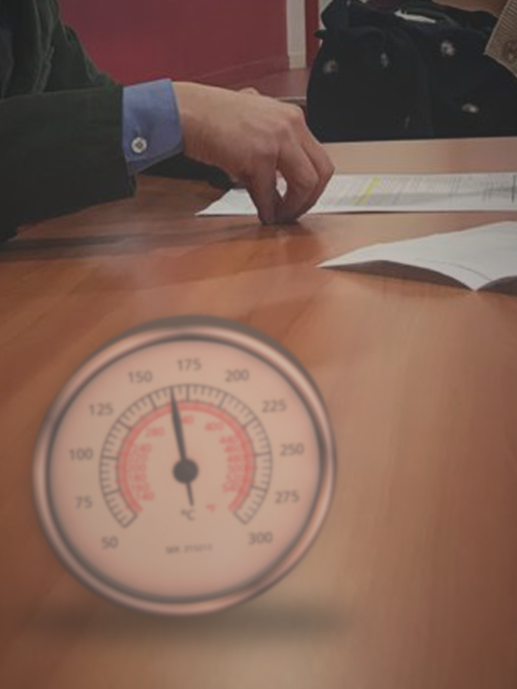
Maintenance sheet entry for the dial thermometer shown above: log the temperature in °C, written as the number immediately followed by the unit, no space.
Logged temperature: 165°C
